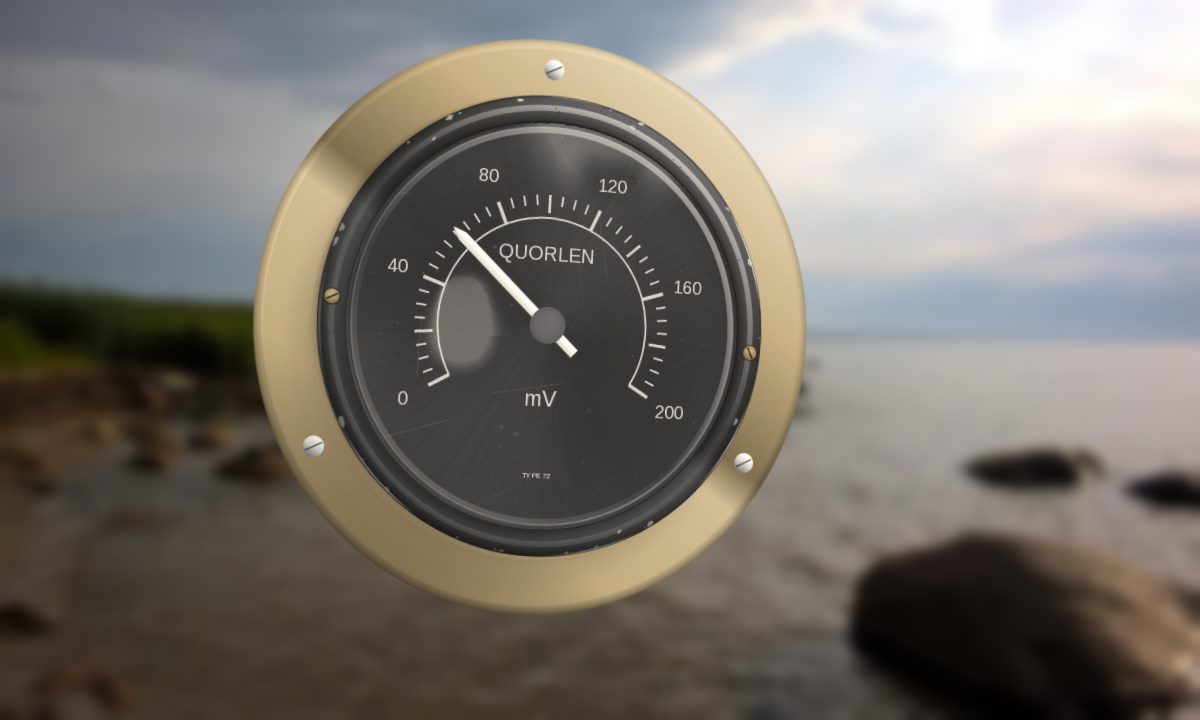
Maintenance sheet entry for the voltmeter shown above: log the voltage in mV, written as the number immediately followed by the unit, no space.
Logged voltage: 60mV
